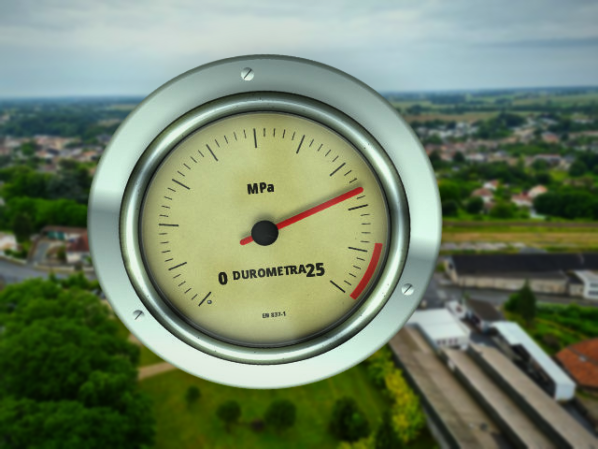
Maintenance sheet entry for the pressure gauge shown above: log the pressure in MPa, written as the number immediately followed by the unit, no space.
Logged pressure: 19MPa
